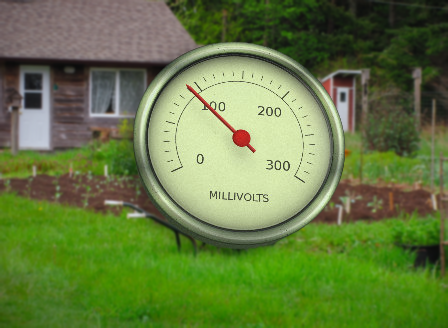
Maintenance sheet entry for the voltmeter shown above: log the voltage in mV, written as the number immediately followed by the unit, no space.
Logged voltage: 90mV
